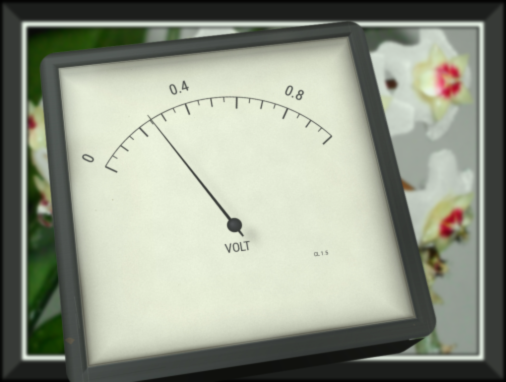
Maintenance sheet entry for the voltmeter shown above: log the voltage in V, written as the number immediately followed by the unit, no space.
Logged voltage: 0.25V
